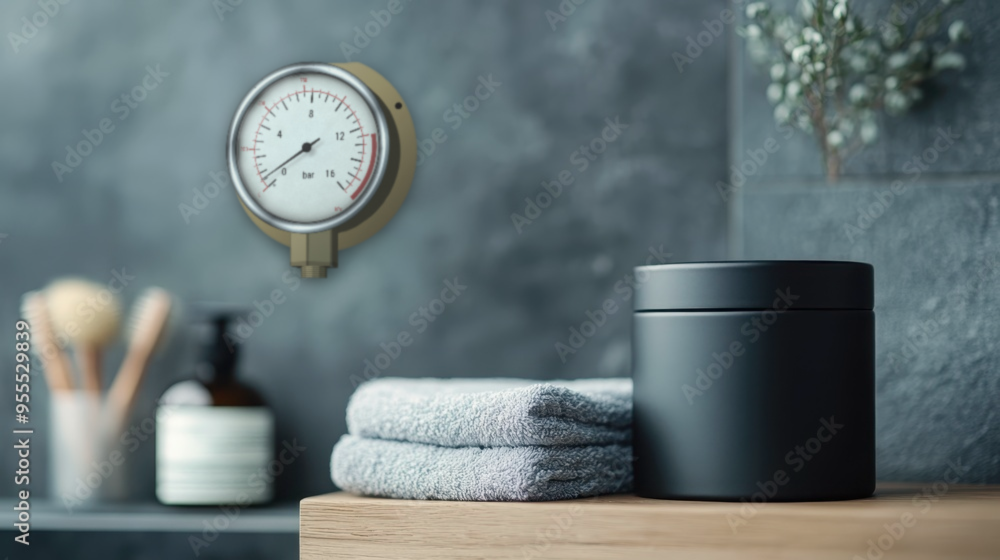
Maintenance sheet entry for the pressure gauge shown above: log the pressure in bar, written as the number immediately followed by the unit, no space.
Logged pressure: 0.5bar
